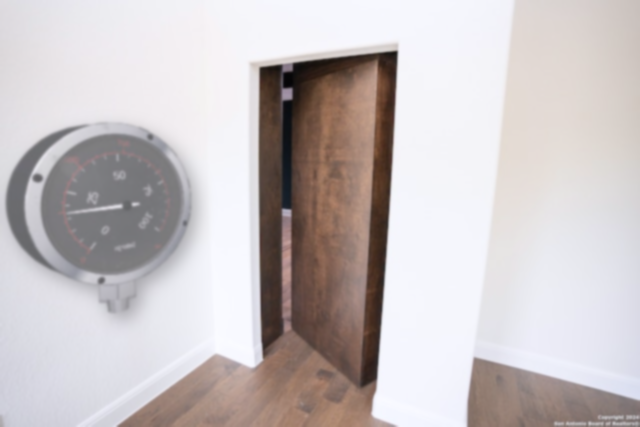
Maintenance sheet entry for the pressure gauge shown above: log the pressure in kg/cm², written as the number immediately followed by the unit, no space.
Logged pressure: 17.5kg/cm²
